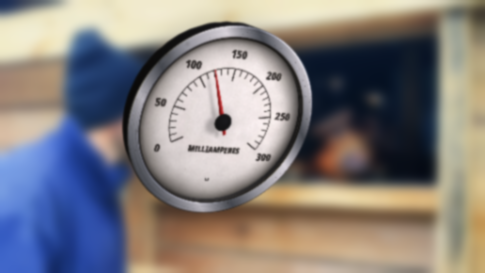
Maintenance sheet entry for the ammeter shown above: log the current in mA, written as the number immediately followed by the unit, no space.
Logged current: 120mA
